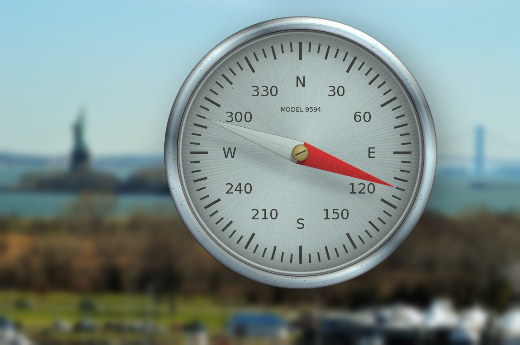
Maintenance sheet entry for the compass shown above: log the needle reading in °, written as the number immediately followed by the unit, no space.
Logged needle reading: 110°
